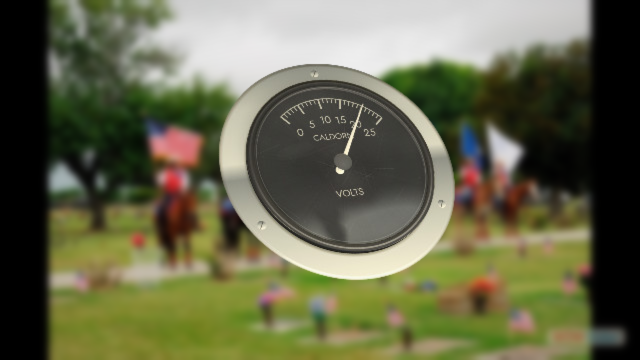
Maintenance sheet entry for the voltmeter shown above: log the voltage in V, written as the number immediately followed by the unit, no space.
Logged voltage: 20V
